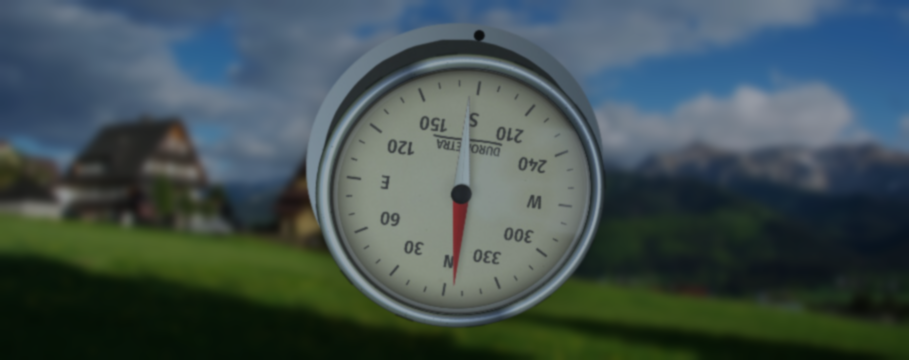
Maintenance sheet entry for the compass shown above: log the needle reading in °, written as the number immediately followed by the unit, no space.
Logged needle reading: 355°
